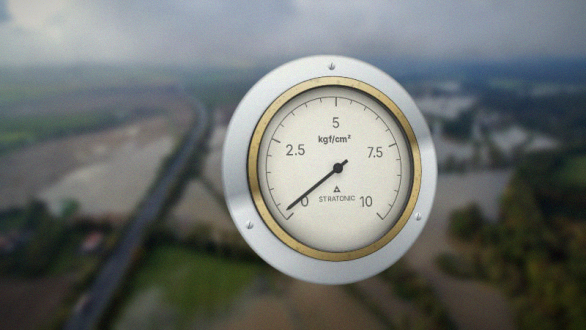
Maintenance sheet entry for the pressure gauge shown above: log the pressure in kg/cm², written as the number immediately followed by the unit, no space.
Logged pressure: 0.25kg/cm²
